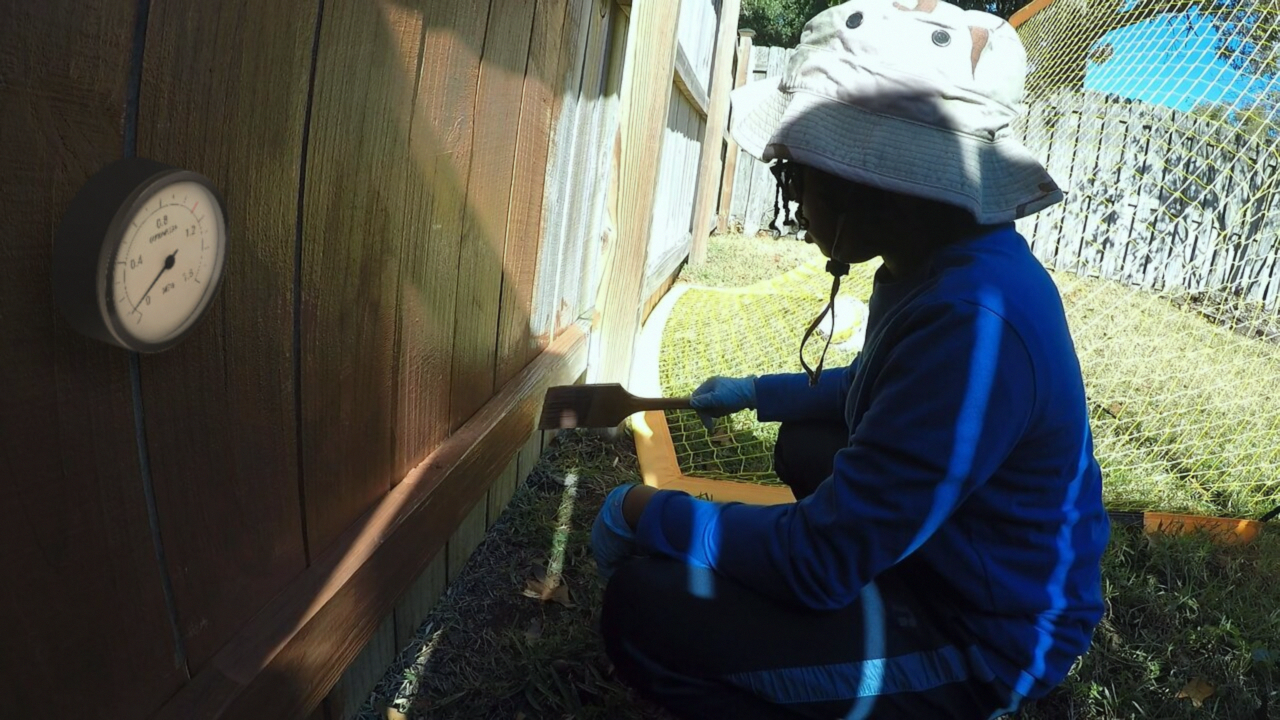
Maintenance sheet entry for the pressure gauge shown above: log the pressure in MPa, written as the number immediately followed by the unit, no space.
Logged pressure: 0.1MPa
